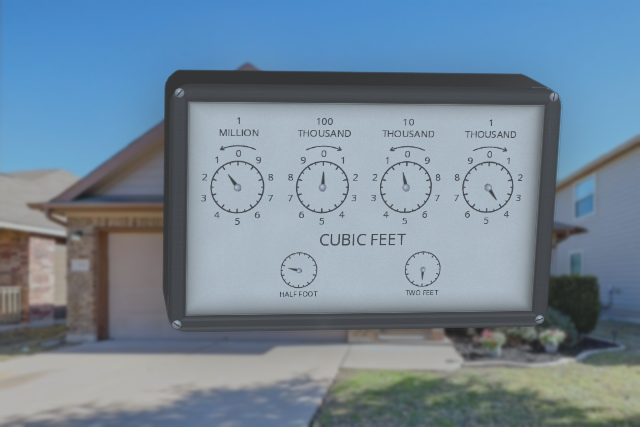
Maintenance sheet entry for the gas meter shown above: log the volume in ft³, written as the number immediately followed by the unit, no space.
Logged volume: 100400ft³
